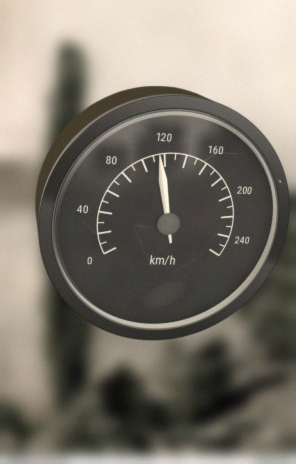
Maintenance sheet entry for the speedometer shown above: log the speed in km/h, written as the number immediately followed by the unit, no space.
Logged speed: 115km/h
